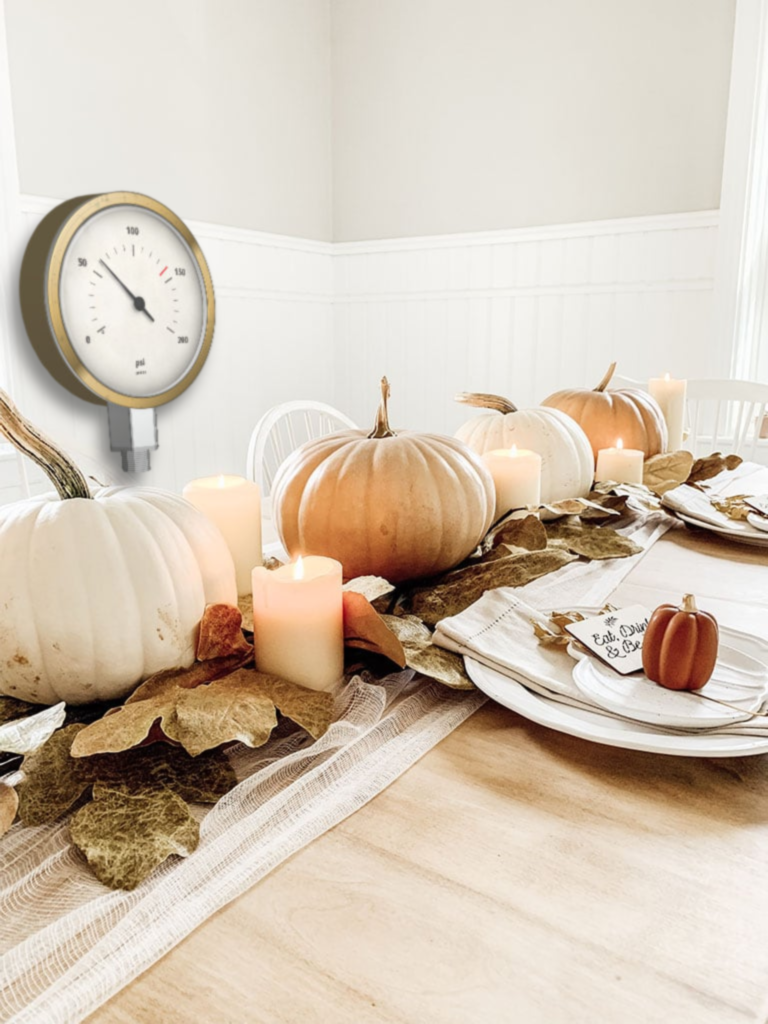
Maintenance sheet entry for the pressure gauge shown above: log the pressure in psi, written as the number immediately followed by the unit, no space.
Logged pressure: 60psi
